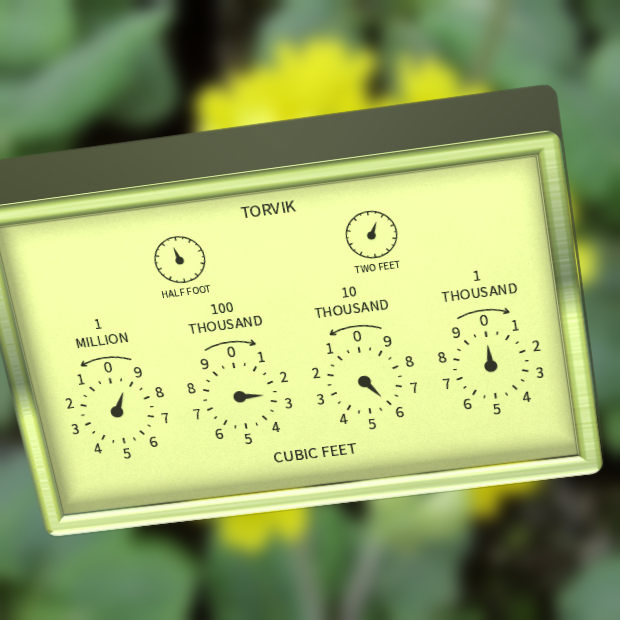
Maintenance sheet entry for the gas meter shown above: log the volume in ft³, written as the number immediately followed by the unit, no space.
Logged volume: 926000ft³
